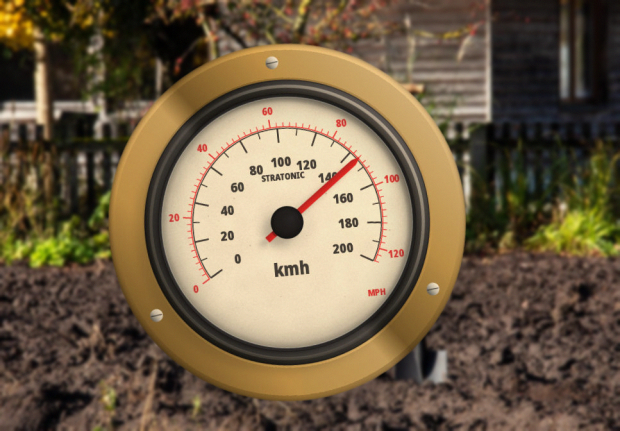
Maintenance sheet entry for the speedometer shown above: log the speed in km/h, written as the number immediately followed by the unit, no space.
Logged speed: 145km/h
